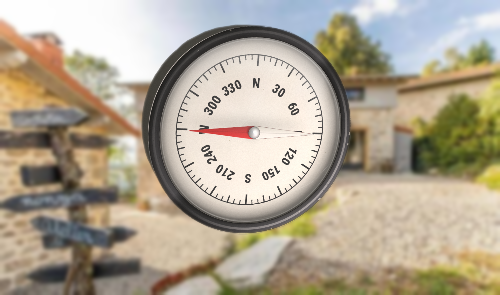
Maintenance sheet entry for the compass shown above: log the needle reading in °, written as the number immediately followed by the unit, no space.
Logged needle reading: 270°
